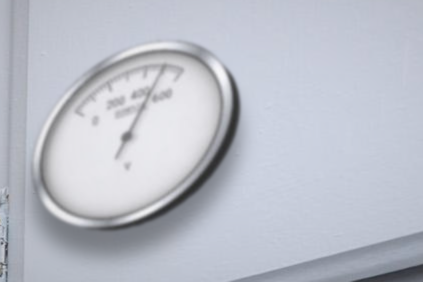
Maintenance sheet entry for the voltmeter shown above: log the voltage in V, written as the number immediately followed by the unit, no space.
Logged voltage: 500V
